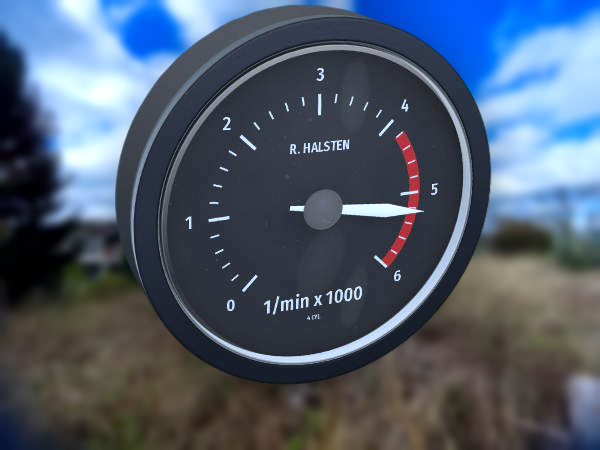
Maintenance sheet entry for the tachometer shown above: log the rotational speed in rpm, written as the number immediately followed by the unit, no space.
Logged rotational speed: 5200rpm
